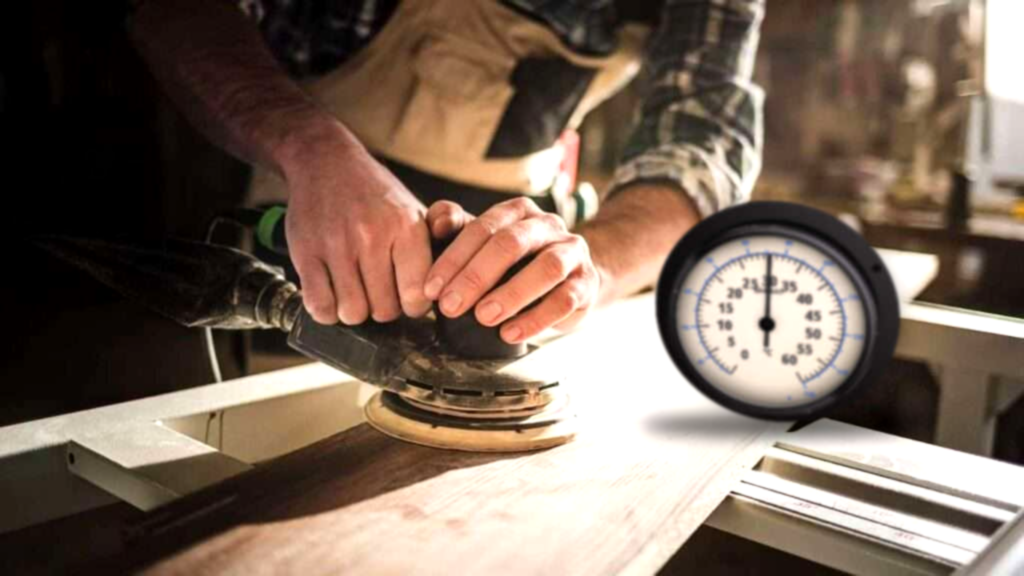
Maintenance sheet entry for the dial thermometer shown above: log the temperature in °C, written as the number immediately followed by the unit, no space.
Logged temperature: 30°C
